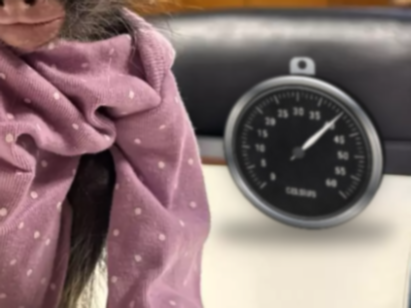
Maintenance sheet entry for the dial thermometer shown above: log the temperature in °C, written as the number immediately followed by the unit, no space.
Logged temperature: 40°C
